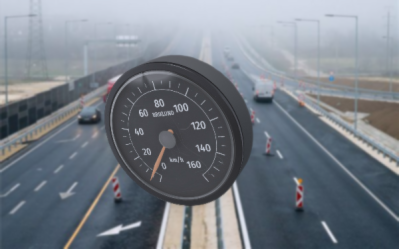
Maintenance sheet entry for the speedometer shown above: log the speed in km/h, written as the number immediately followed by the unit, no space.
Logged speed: 5km/h
